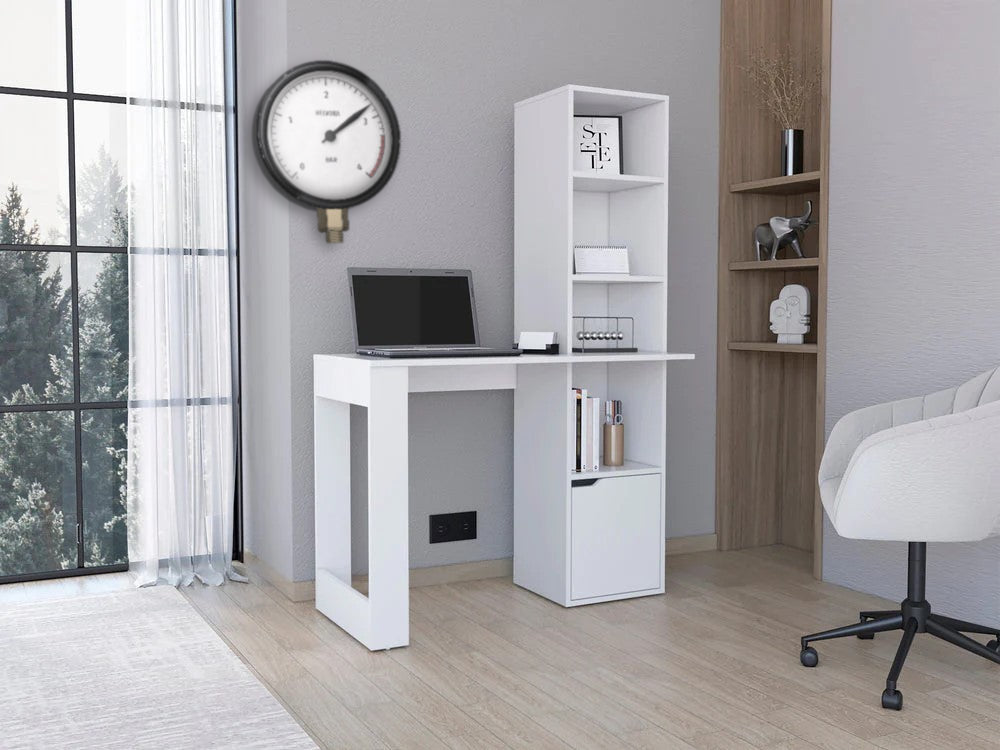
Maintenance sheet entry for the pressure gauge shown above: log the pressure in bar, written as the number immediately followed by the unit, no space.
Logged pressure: 2.8bar
